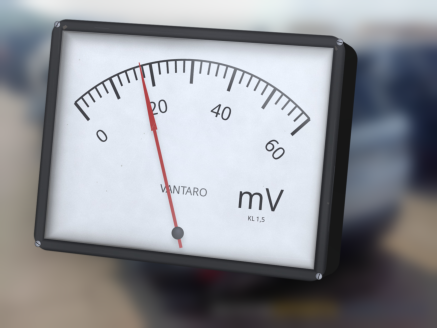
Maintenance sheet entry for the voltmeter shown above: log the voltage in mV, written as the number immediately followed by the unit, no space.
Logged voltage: 18mV
